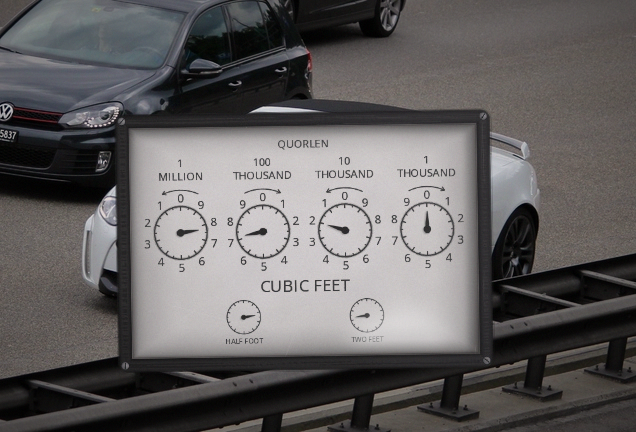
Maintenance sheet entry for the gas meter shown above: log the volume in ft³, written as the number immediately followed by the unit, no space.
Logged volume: 772000ft³
